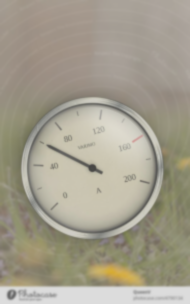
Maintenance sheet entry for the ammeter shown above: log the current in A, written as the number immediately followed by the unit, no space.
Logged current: 60A
